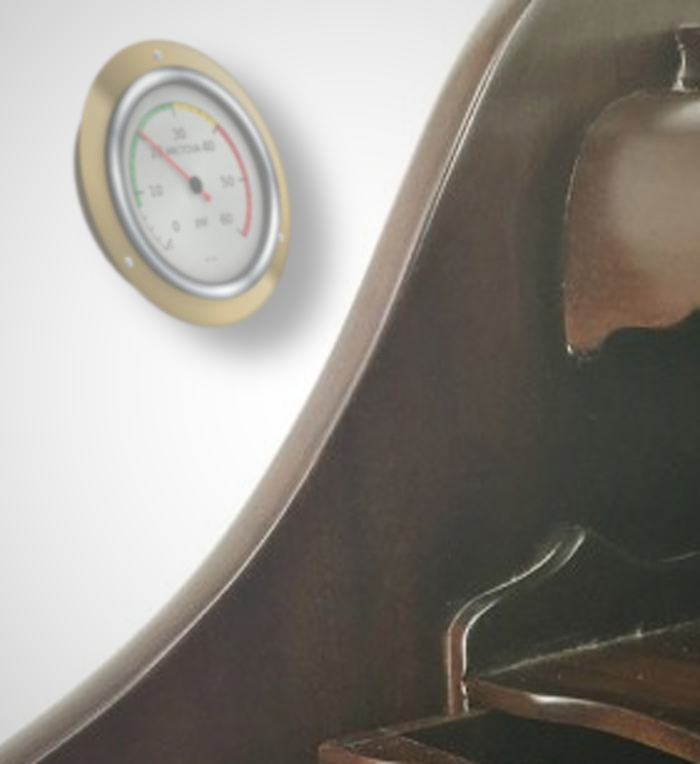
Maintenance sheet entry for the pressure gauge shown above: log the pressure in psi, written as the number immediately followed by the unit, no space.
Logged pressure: 20psi
